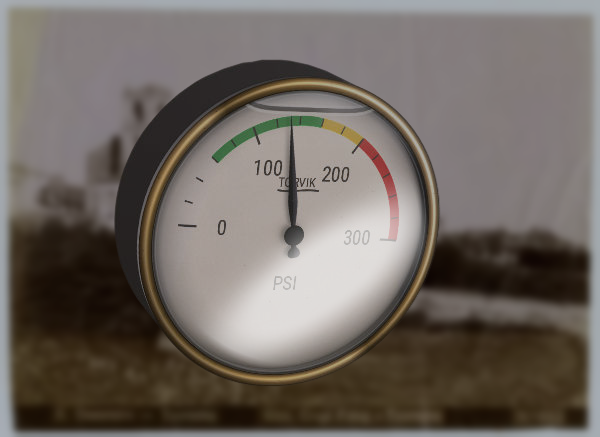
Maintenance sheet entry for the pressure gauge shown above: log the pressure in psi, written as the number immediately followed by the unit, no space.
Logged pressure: 130psi
